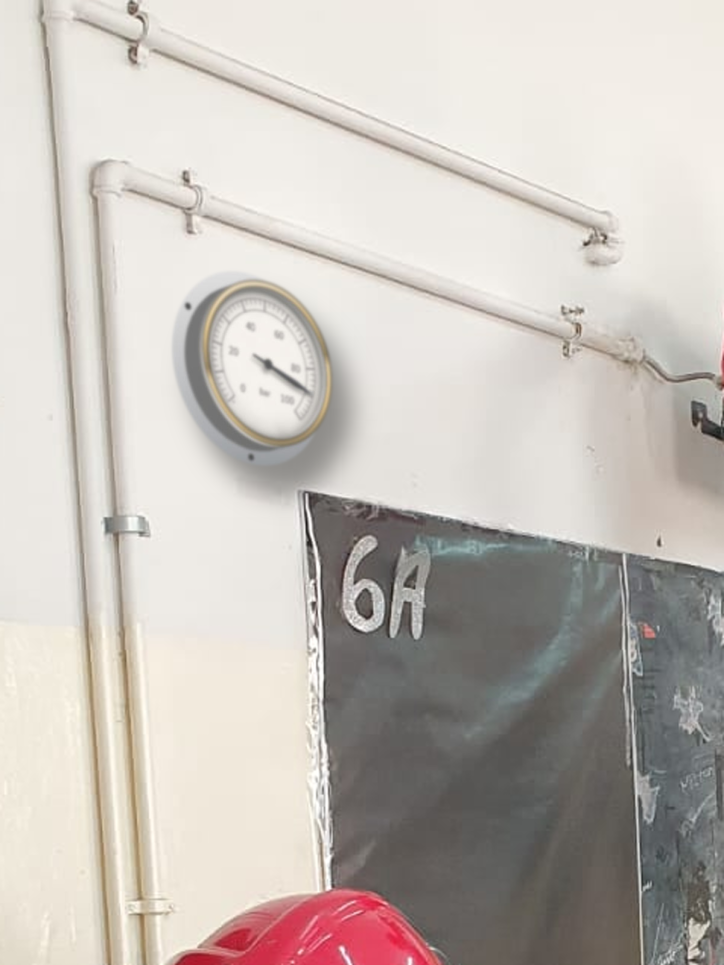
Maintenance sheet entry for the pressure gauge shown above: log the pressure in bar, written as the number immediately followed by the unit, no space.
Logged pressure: 90bar
